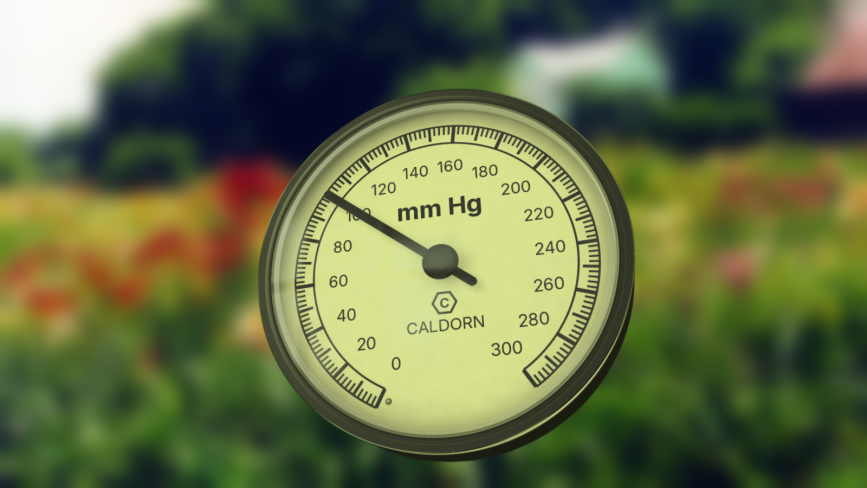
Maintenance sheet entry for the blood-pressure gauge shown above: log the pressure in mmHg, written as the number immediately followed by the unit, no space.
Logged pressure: 100mmHg
